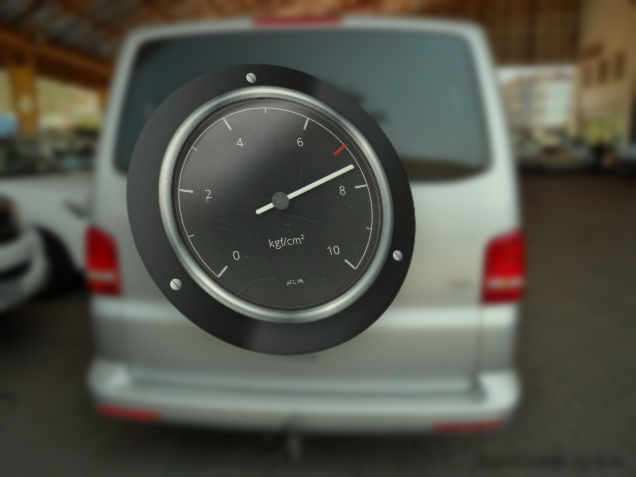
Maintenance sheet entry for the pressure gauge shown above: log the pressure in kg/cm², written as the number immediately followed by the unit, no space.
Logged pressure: 7.5kg/cm²
